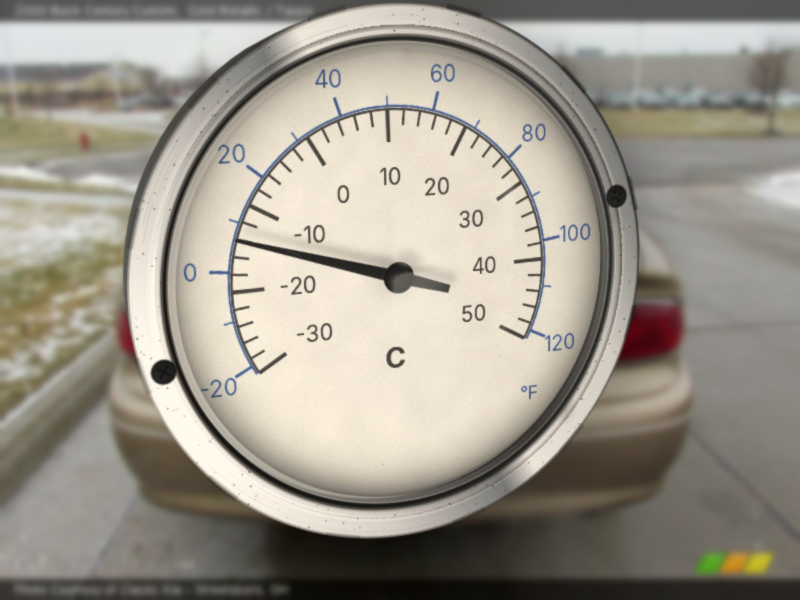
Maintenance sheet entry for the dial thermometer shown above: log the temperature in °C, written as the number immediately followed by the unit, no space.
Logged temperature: -14°C
